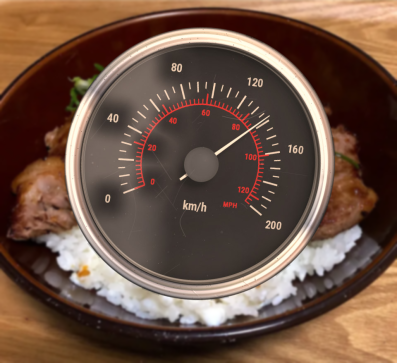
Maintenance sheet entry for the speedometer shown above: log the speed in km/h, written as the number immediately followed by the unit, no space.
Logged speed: 137.5km/h
